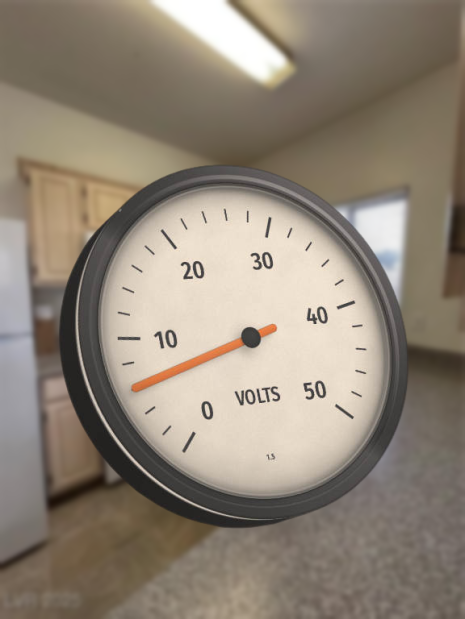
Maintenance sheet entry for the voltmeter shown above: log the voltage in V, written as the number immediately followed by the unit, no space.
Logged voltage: 6V
